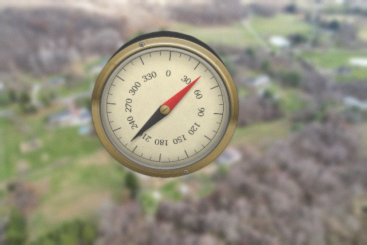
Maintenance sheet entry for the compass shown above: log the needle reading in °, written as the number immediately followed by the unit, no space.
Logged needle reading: 40°
